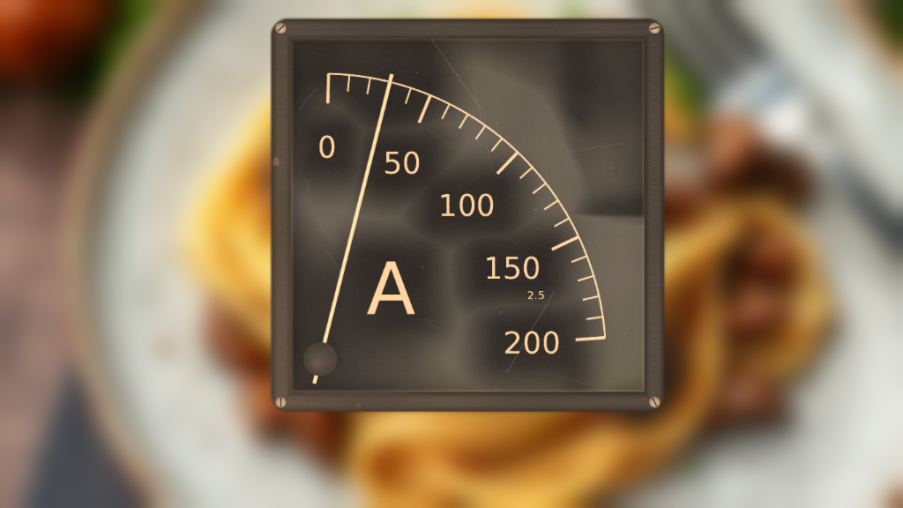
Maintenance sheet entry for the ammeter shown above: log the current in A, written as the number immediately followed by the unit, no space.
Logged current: 30A
